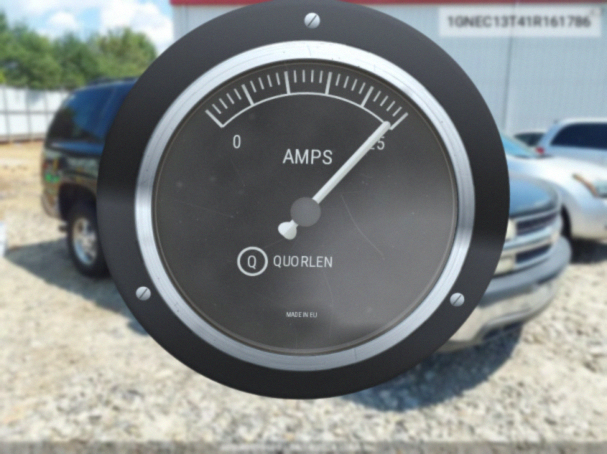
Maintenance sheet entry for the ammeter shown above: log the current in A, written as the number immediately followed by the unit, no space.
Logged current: 24A
